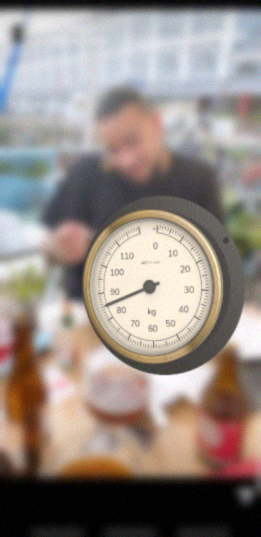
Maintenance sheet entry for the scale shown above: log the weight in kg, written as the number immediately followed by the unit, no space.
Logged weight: 85kg
